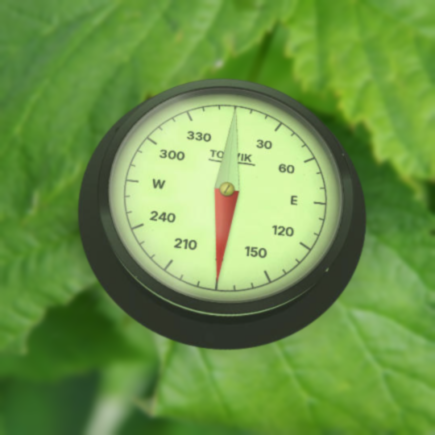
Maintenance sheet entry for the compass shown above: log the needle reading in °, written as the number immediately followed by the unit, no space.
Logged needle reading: 180°
